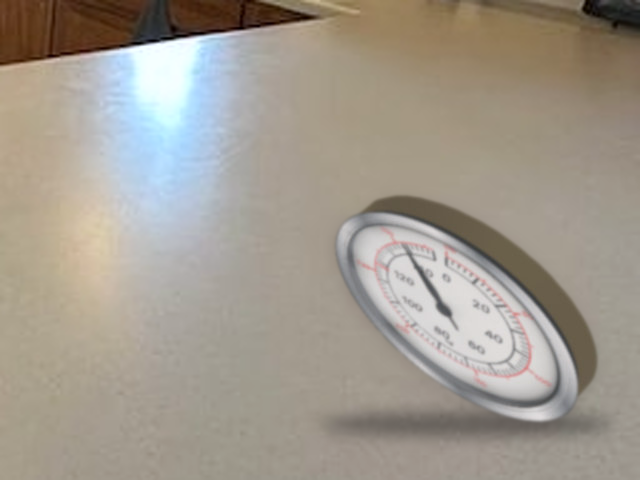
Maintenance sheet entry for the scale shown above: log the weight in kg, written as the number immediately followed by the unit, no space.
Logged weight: 140kg
